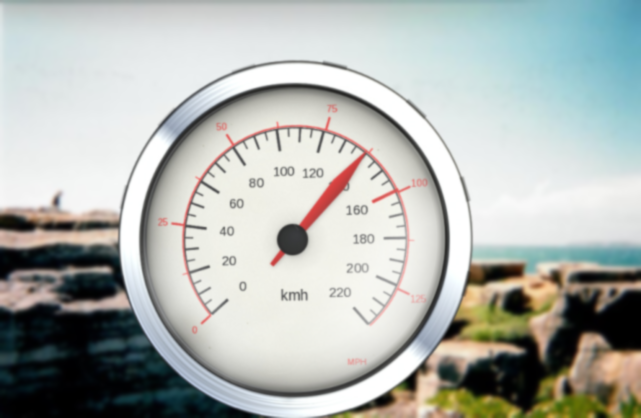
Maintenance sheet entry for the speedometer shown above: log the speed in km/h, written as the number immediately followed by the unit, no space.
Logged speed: 140km/h
